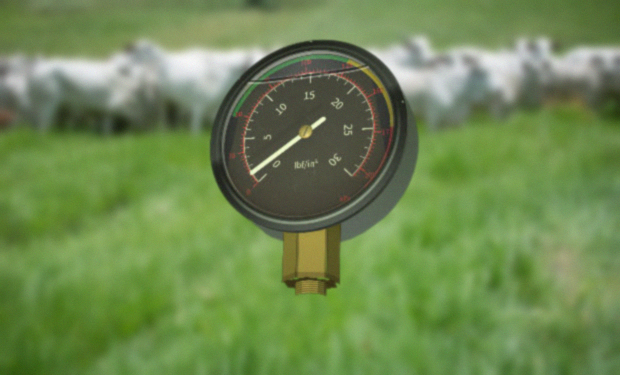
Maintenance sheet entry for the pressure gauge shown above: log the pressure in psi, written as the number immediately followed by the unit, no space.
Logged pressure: 1psi
